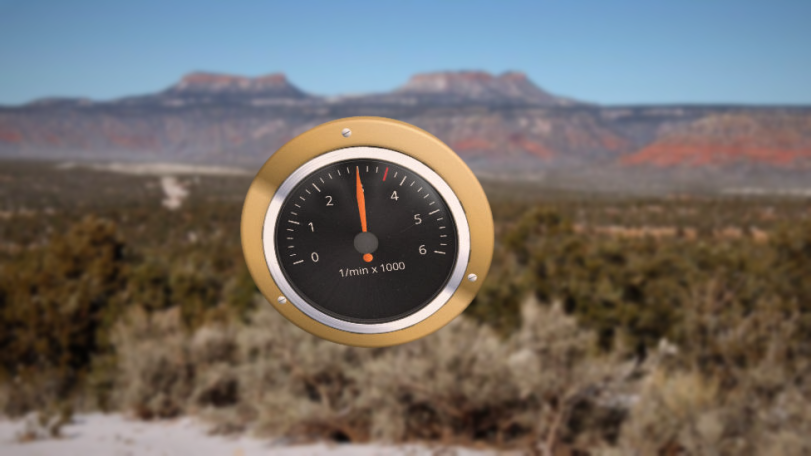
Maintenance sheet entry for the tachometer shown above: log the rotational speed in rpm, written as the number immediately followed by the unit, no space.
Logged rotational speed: 3000rpm
